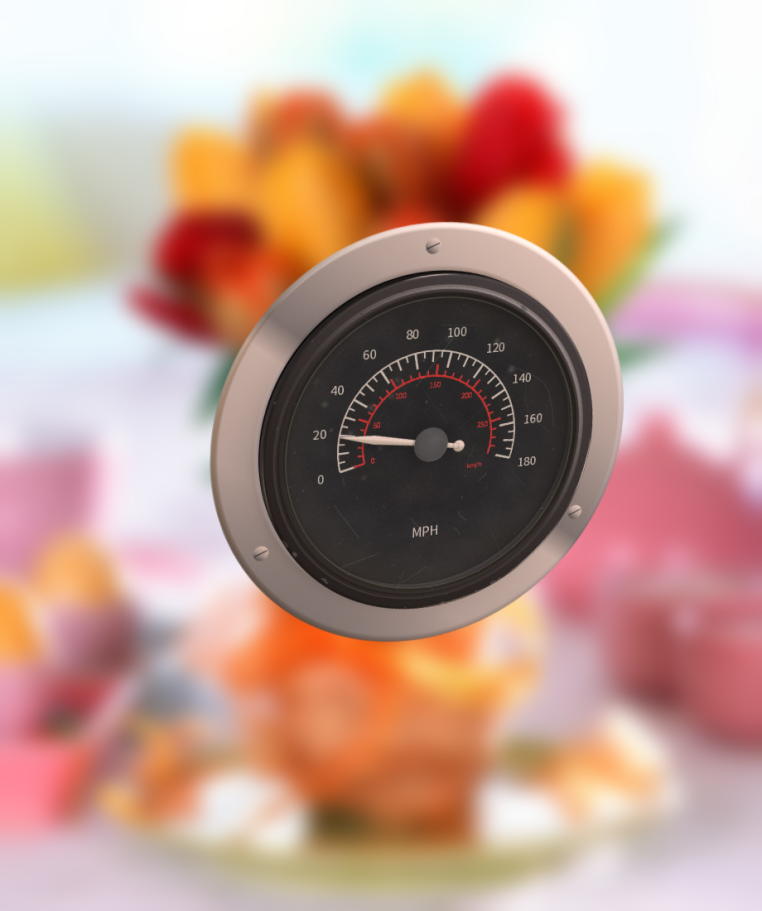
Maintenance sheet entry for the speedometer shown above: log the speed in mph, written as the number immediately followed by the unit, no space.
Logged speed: 20mph
